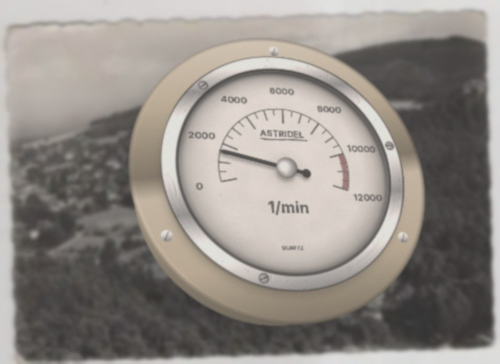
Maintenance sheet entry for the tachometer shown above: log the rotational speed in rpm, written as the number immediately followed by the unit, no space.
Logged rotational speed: 1500rpm
